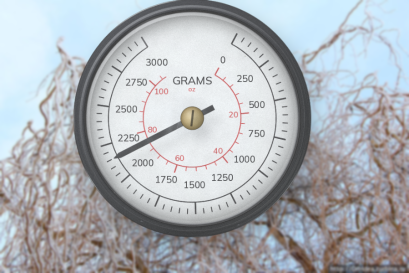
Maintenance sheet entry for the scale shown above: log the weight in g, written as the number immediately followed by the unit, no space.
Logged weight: 2150g
